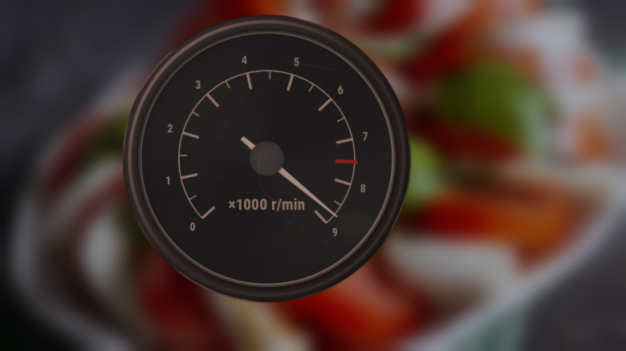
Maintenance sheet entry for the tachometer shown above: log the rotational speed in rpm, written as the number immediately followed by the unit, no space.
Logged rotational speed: 8750rpm
